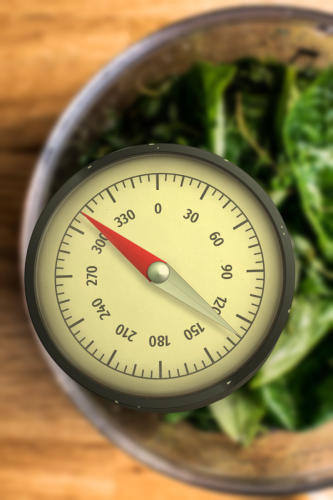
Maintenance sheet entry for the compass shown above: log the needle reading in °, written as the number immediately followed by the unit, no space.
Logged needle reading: 310°
